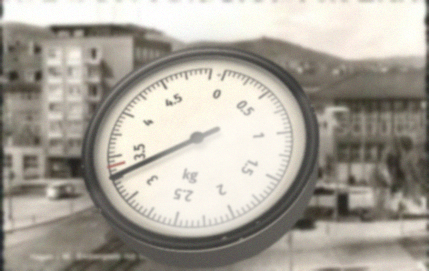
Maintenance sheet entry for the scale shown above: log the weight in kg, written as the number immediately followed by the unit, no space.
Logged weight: 3.25kg
